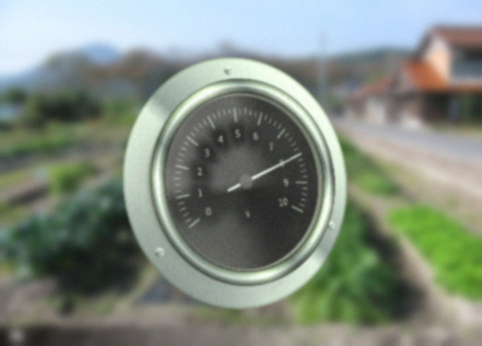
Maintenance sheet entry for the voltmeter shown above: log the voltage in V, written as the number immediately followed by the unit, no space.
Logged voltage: 8V
